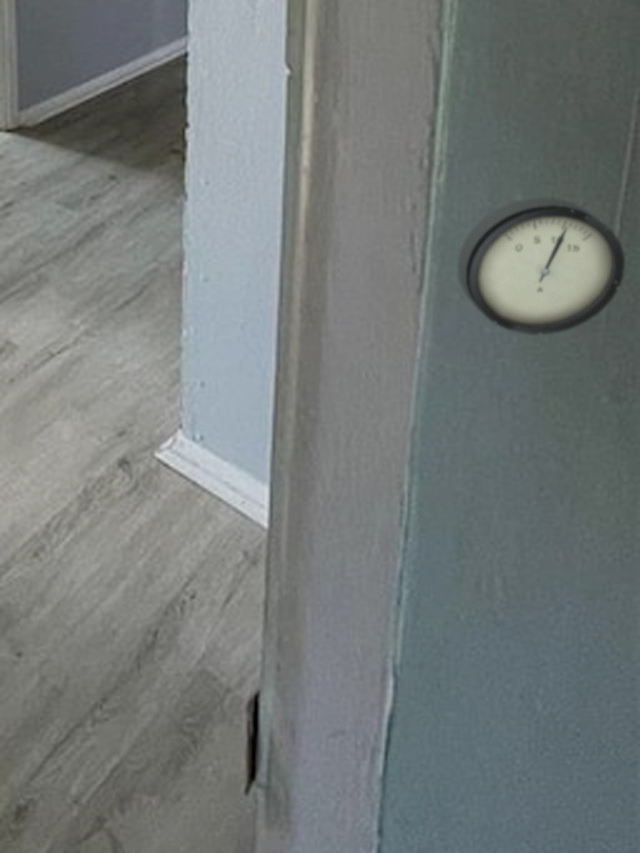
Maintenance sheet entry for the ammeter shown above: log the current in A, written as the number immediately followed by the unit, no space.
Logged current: 10A
